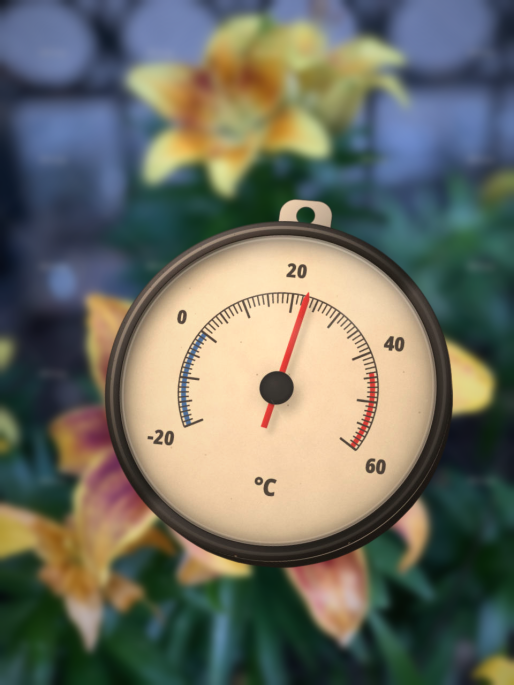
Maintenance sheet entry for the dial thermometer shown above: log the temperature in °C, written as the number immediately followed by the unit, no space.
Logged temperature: 23°C
